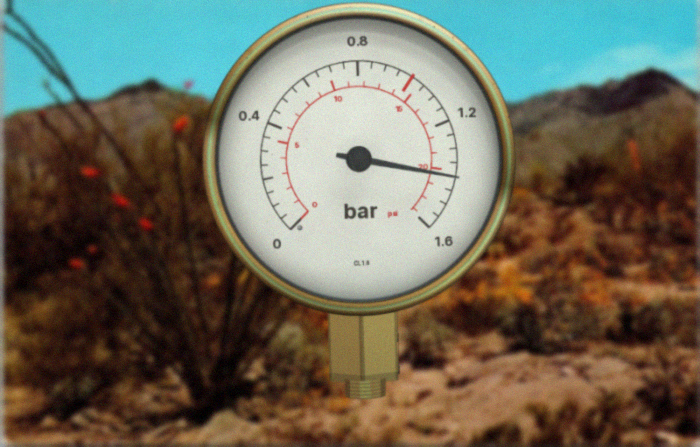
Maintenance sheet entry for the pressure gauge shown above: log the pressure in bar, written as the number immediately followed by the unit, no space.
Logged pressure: 1.4bar
